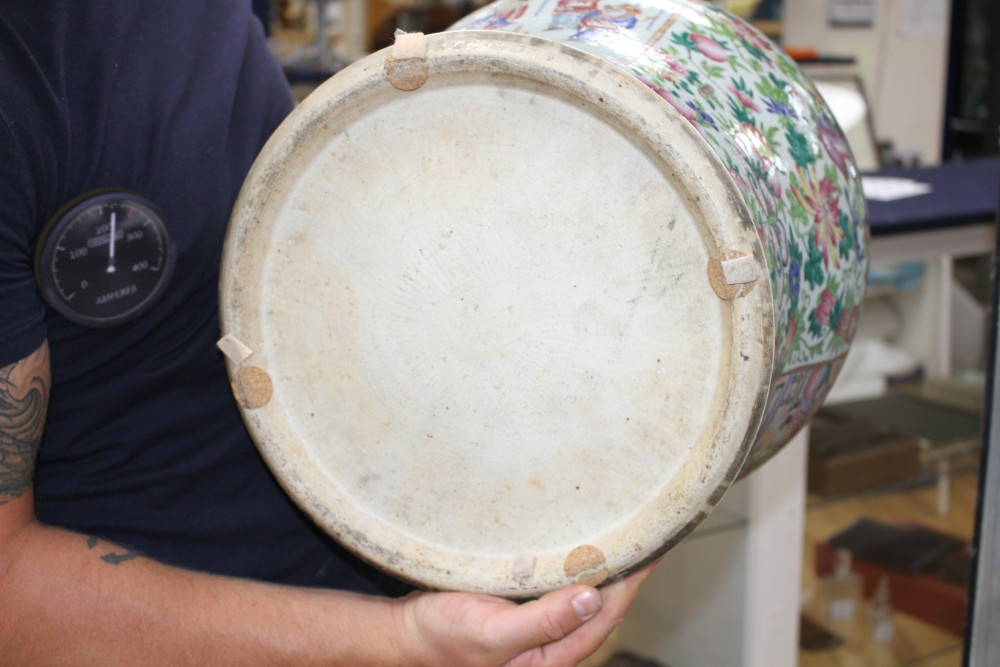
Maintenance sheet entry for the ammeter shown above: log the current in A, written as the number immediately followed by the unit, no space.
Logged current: 220A
